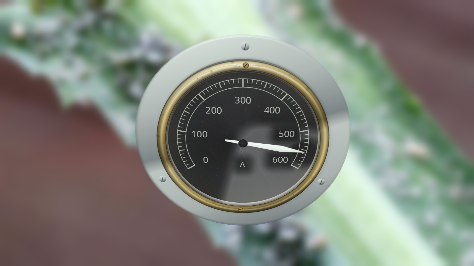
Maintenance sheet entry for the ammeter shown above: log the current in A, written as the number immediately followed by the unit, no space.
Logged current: 550A
